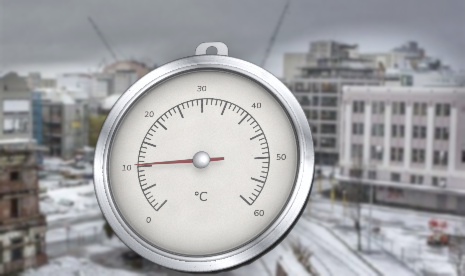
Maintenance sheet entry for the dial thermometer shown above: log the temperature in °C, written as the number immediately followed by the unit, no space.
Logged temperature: 10°C
